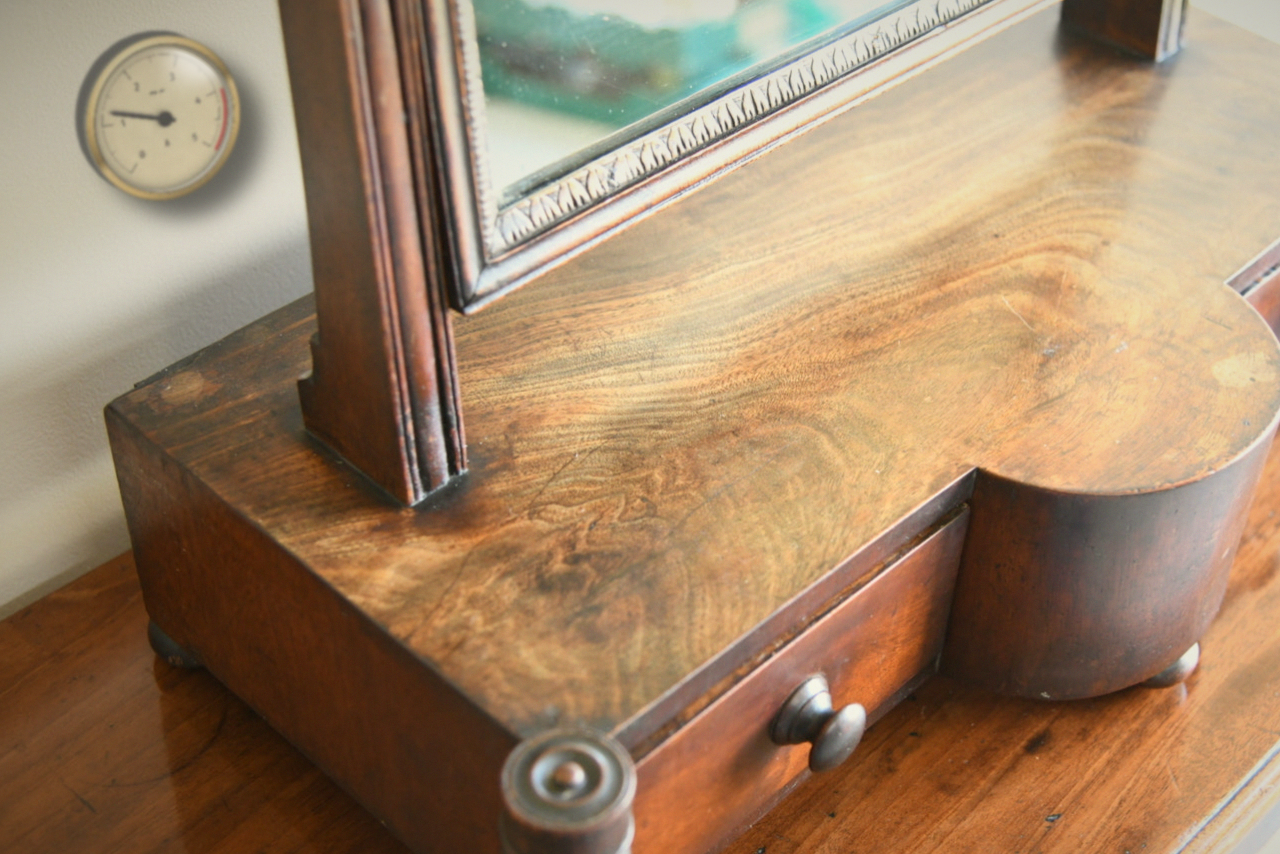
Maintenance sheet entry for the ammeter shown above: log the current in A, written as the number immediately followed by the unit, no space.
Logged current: 1.25A
